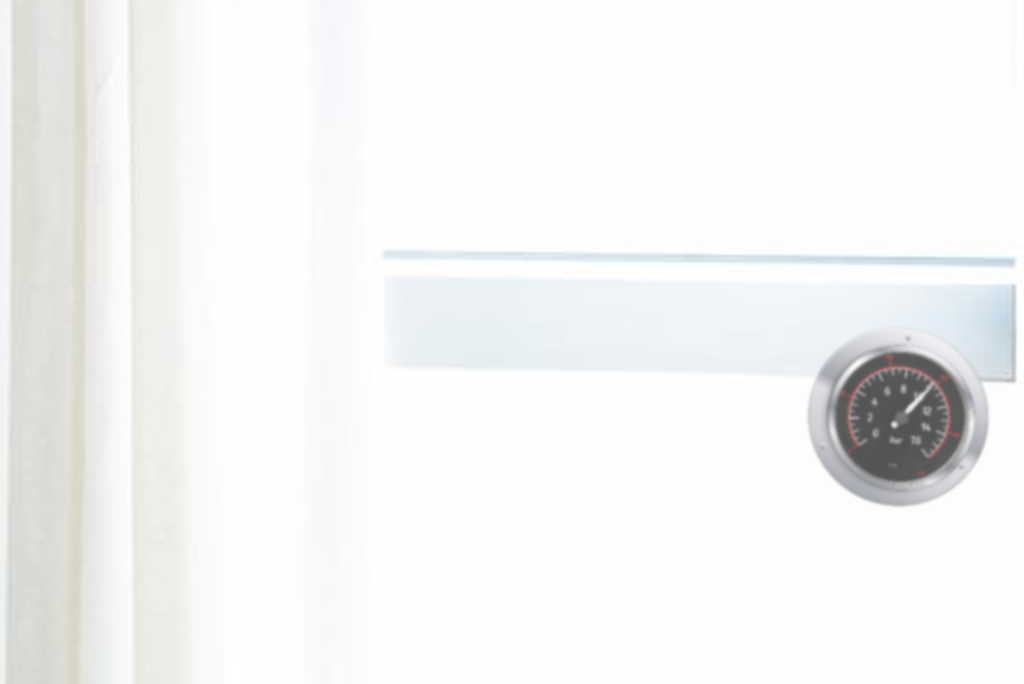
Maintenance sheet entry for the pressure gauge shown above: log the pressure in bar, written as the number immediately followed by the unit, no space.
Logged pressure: 10bar
